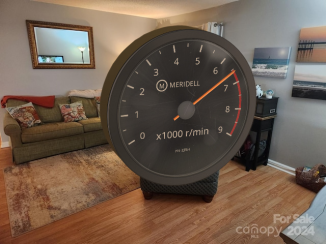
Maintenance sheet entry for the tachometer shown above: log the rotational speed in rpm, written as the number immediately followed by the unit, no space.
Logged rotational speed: 6500rpm
